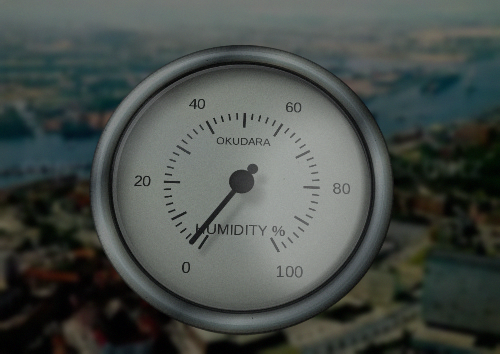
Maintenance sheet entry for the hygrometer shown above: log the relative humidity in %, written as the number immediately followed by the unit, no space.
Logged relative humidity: 2%
